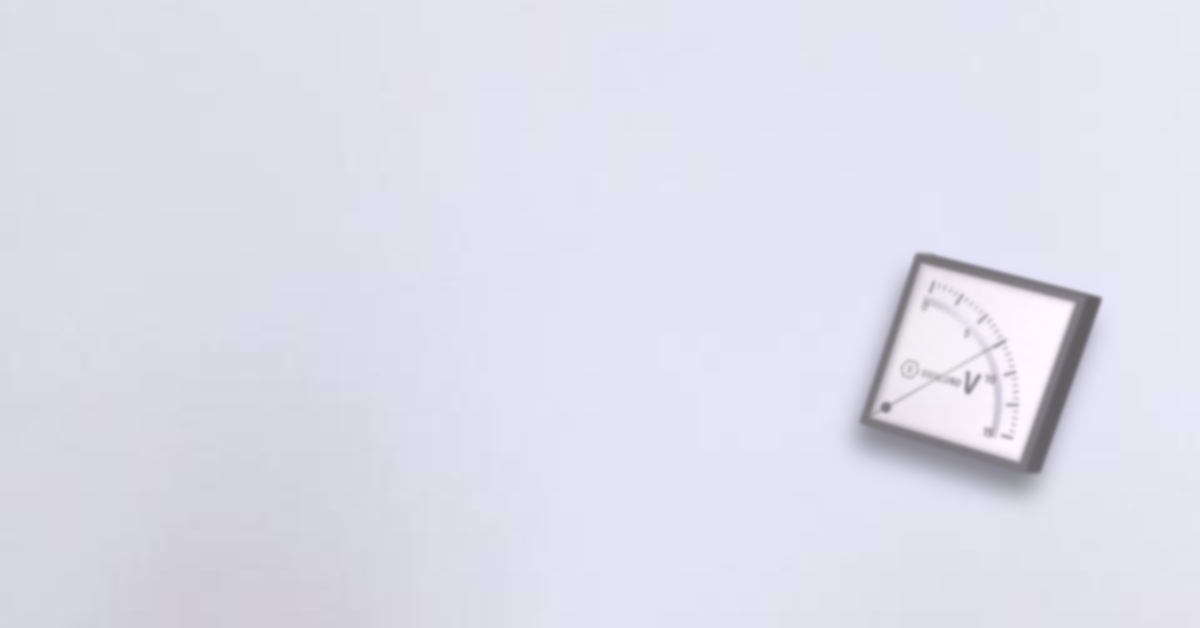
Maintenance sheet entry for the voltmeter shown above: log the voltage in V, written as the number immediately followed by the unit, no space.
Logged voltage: 7.5V
